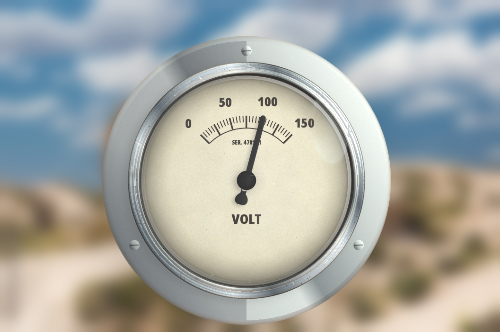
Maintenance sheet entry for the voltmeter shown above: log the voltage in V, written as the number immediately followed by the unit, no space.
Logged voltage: 100V
